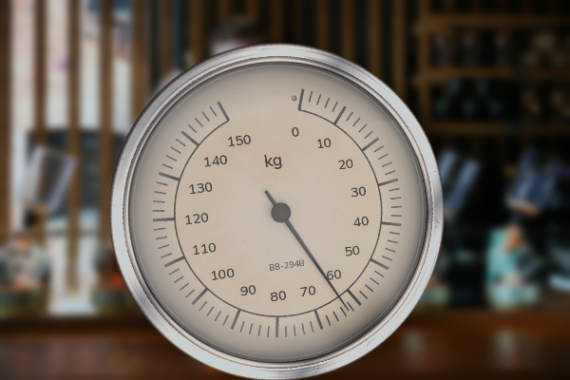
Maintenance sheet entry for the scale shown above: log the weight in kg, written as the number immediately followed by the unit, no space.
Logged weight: 63kg
